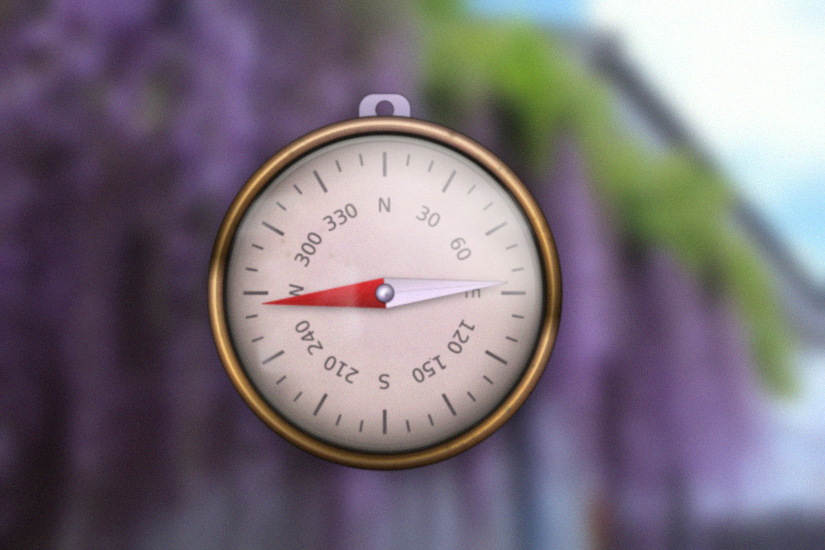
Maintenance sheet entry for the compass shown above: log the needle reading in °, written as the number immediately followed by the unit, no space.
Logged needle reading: 265°
